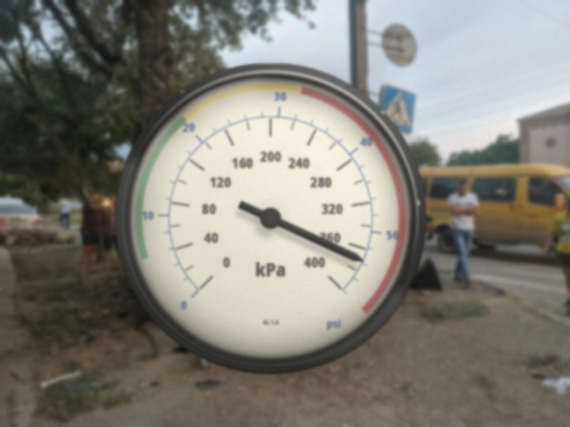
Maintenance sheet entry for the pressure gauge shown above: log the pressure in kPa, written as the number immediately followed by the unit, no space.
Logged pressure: 370kPa
